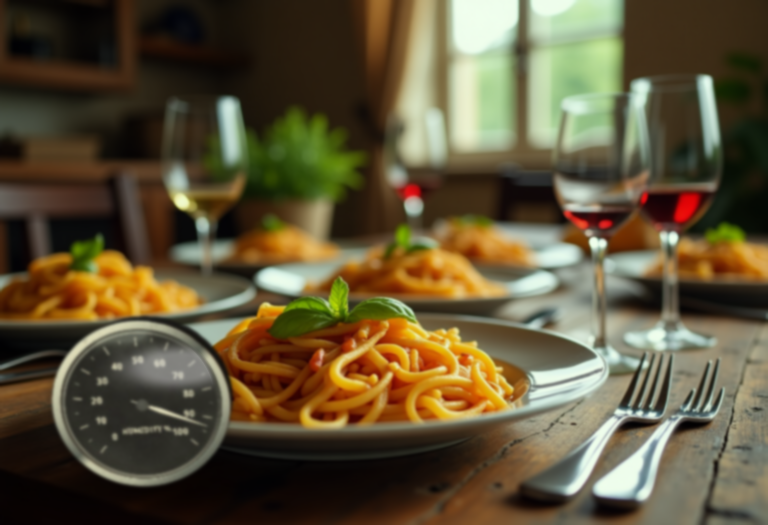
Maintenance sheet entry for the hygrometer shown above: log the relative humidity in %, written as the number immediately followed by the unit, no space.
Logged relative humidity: 92.5%
